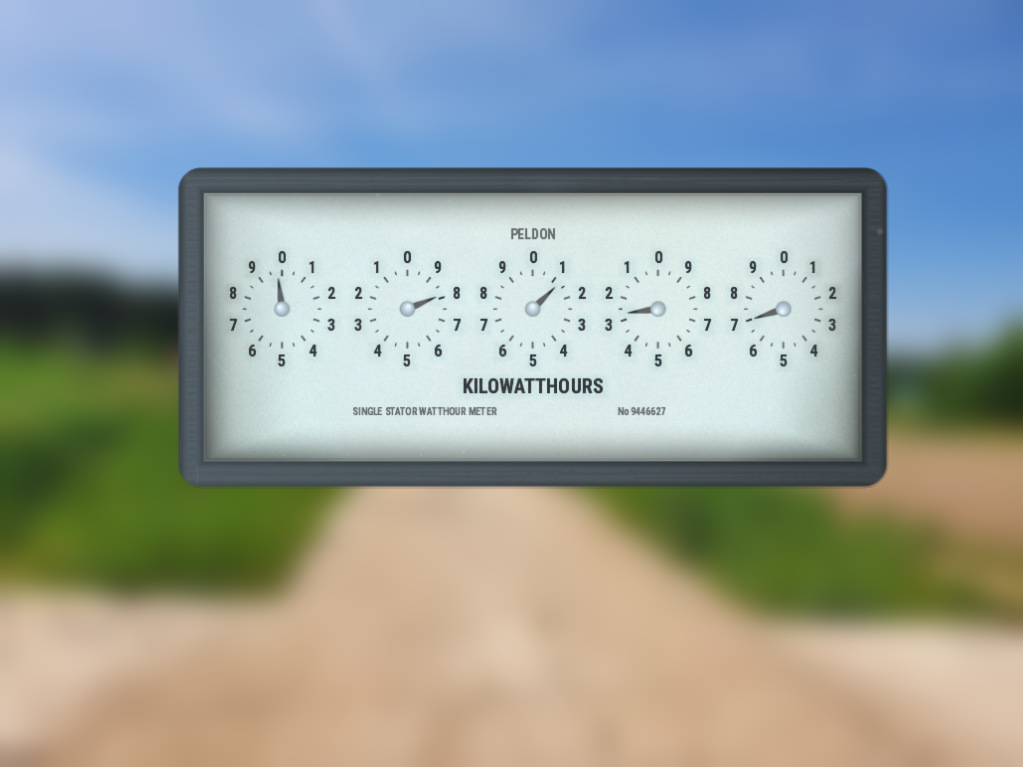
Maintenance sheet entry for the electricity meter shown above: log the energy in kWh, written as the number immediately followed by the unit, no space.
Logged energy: 98127kWh
